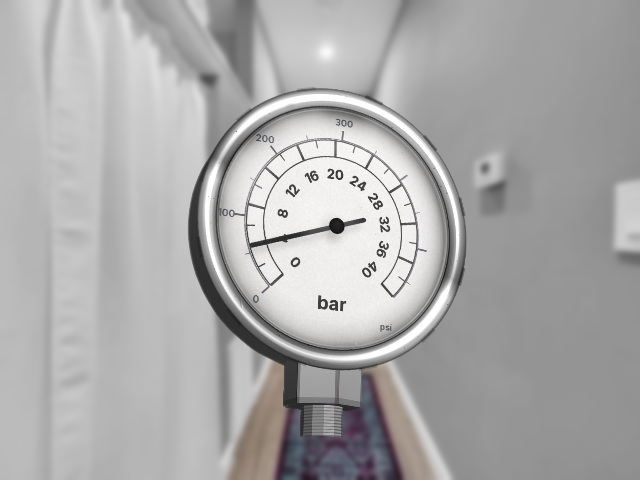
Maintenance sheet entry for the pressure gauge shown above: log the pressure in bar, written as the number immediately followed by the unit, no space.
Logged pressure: 4bar
